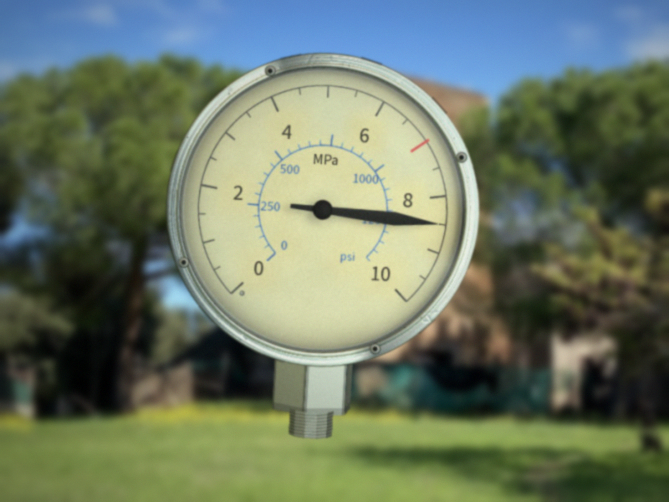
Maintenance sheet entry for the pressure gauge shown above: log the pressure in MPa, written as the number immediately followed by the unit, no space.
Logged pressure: 8.5MPa
